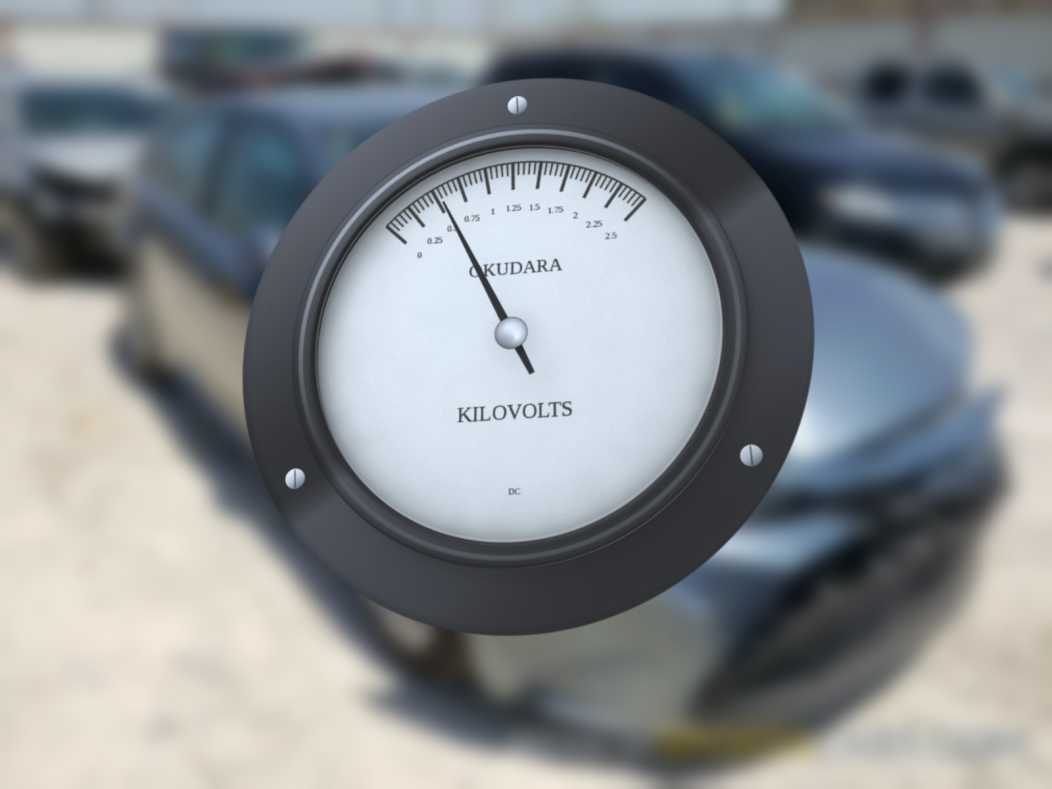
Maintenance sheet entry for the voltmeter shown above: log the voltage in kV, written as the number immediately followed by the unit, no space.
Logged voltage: 0.55kV
